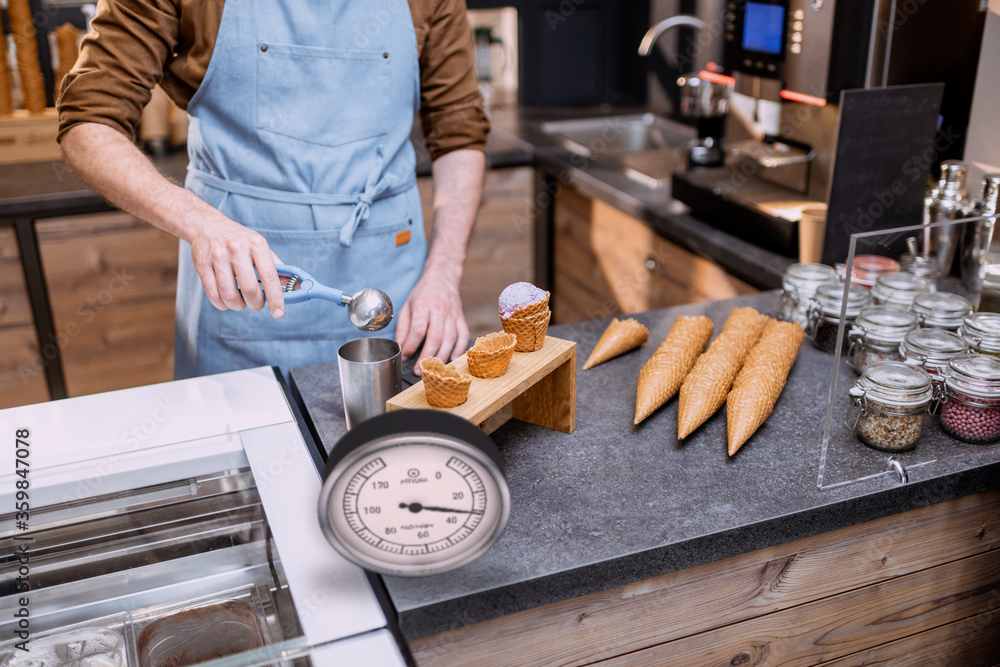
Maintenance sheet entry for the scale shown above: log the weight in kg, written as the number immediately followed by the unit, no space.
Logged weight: 30kg
